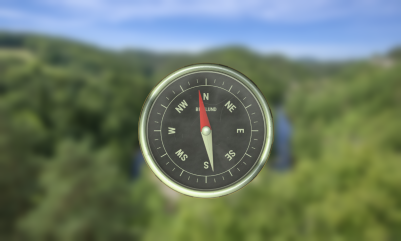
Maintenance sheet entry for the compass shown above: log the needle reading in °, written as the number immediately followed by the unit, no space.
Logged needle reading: 350°
